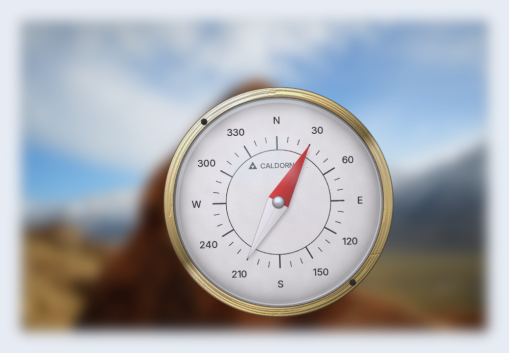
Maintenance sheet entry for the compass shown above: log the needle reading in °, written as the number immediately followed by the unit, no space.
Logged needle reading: 30°
